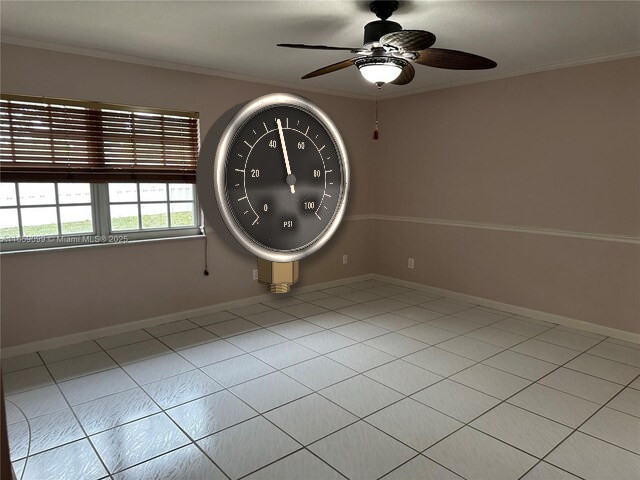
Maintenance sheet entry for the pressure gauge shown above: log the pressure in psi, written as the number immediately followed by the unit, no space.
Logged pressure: 45psi
